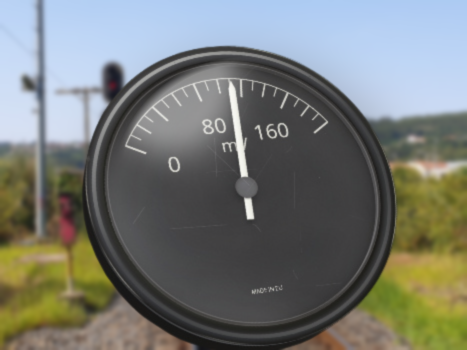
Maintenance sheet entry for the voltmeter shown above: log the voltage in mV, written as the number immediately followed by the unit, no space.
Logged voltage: 110mV
